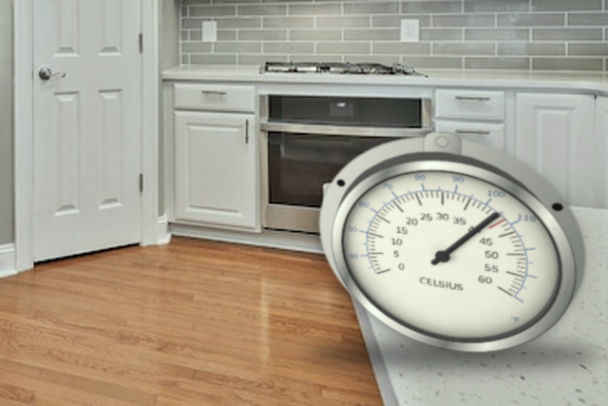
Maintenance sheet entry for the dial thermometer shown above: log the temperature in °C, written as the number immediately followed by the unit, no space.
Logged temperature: 40°C
